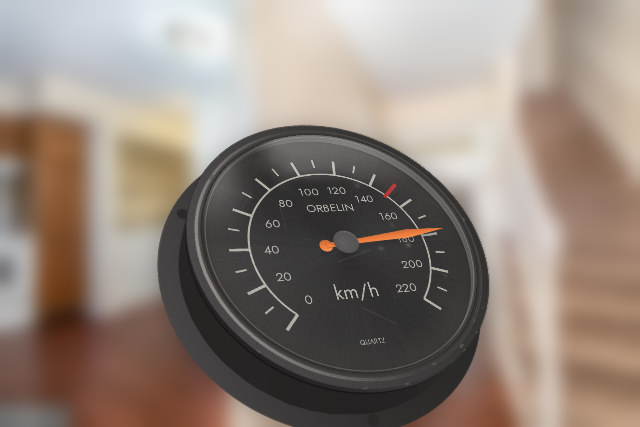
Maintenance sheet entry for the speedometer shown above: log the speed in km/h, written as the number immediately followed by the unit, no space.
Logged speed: 180km/h
